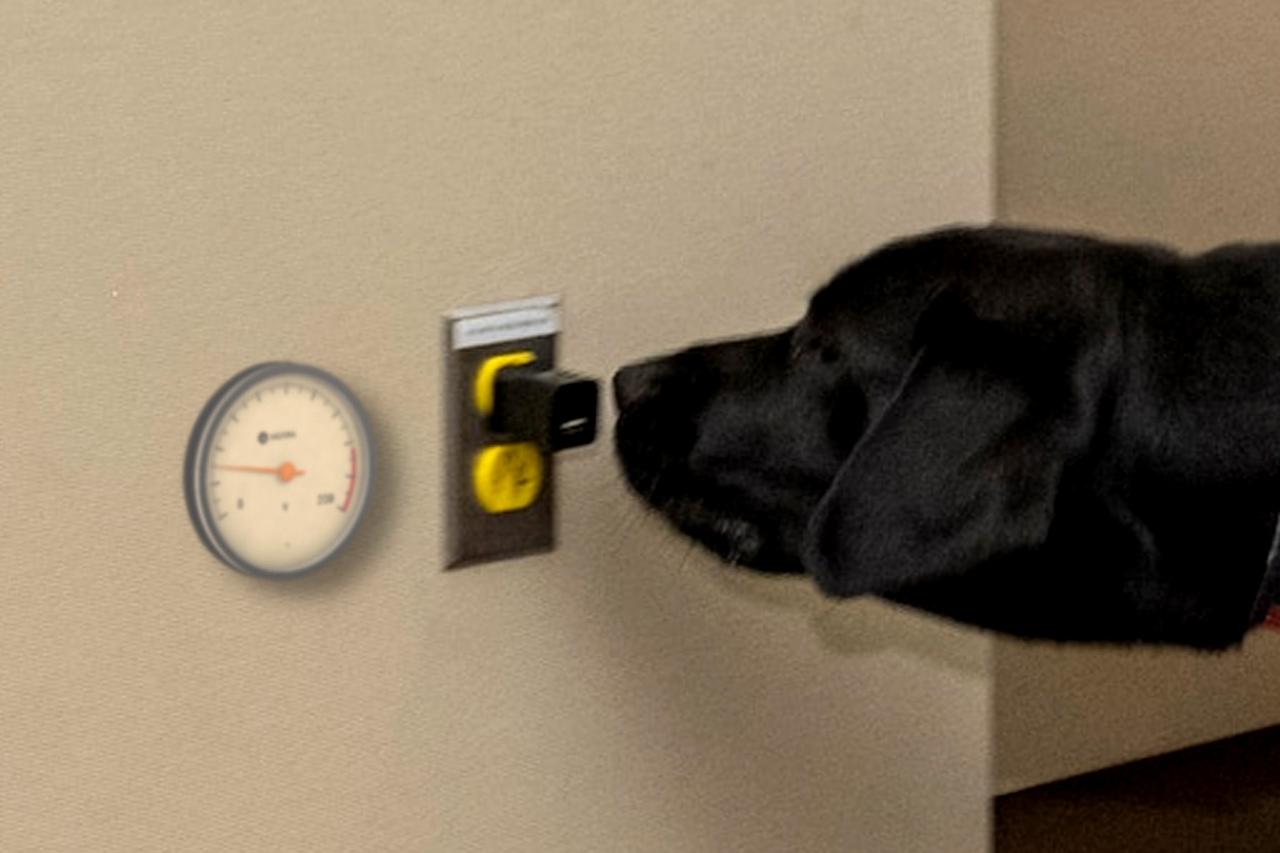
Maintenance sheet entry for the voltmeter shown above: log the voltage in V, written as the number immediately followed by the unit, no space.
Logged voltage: 30V
